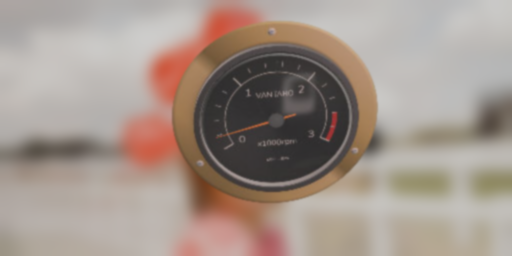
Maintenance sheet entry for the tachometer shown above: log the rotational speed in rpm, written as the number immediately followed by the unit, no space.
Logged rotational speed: 200rpm
